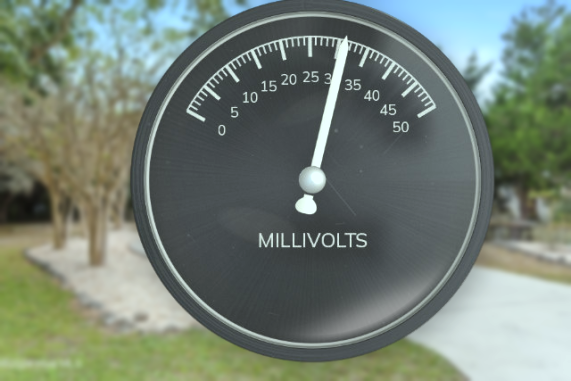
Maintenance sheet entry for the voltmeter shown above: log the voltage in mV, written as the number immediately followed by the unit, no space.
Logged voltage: 31mV
